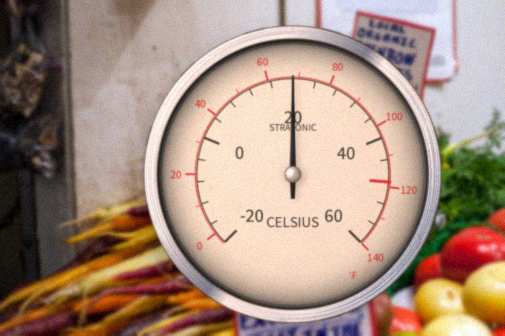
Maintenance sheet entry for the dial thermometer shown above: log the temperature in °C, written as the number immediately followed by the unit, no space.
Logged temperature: 20°C
